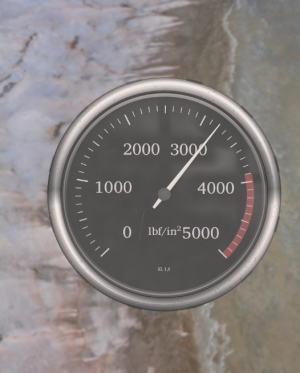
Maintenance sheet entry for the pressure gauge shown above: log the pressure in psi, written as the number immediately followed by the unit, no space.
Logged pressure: 3200psi
